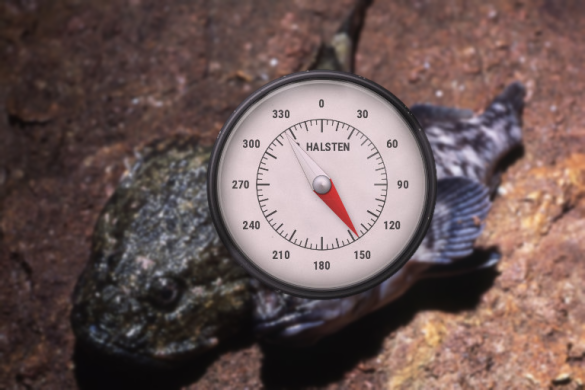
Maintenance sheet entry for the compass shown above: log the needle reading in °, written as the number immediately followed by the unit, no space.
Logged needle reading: 145°
